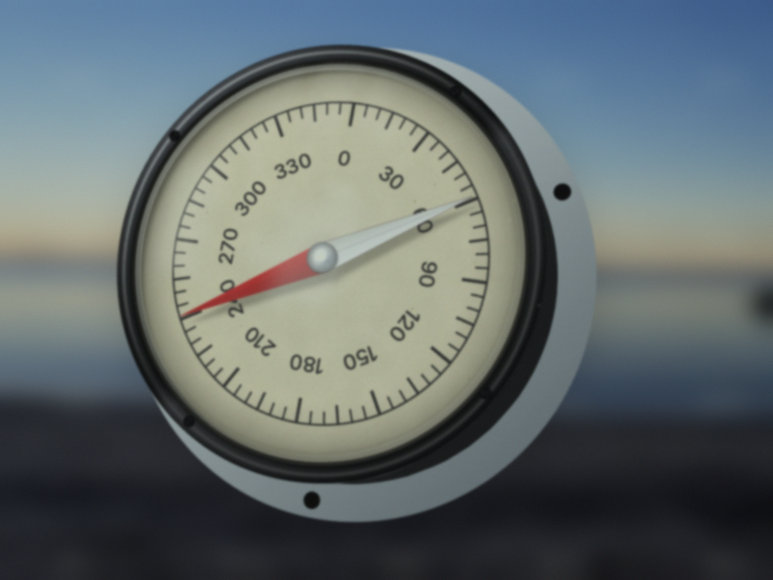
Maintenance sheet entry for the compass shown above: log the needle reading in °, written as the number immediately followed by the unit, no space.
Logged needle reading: 240°
